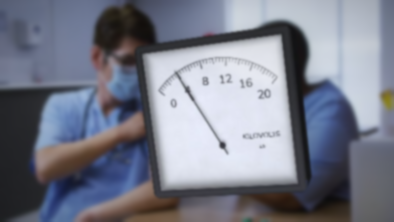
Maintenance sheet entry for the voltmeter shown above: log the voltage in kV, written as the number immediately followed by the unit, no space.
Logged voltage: 4kV
